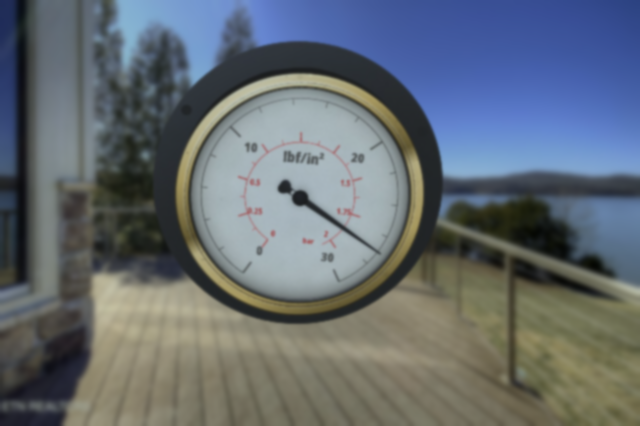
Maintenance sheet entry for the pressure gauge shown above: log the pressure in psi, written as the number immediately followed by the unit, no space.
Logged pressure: 27psi
